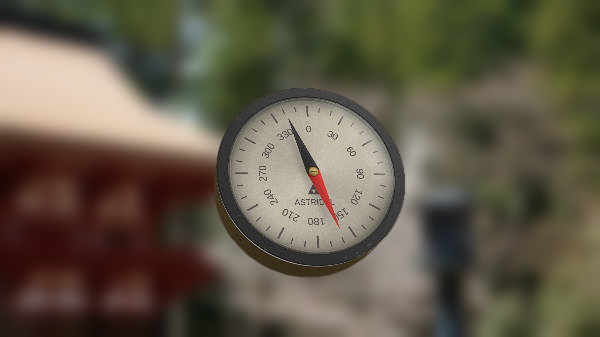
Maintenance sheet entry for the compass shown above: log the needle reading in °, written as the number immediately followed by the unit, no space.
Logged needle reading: 160°
